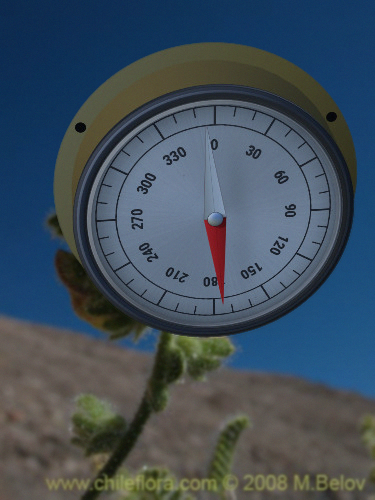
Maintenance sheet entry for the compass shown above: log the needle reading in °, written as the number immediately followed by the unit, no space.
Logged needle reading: 175°
